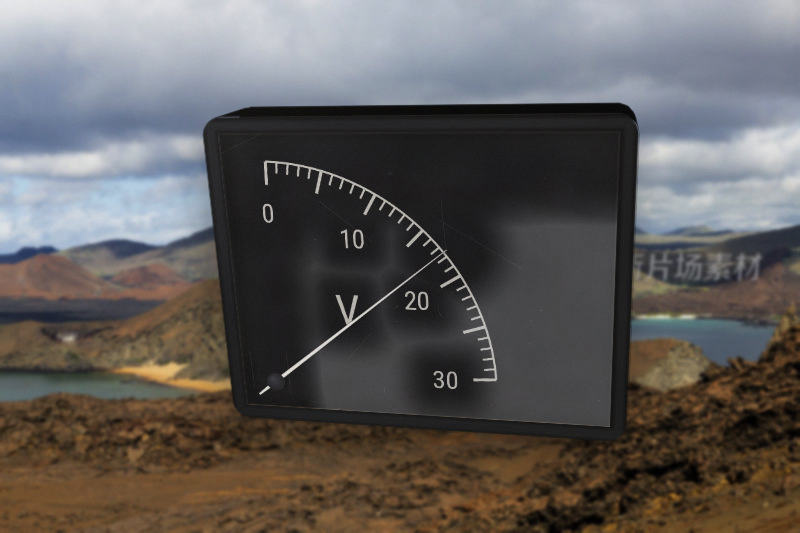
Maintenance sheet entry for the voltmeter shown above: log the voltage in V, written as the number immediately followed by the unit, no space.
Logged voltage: 17.5V
